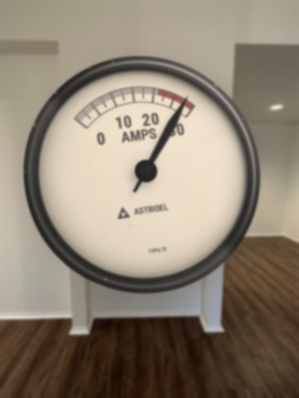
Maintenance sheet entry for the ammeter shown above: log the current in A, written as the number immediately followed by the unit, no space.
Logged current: 27.5A
